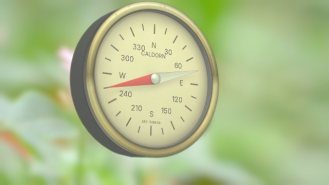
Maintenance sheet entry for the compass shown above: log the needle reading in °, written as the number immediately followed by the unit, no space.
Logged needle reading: 255°
